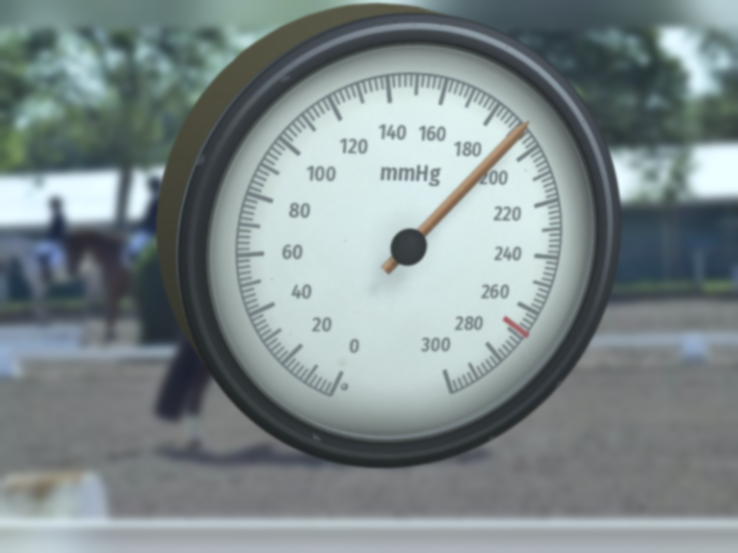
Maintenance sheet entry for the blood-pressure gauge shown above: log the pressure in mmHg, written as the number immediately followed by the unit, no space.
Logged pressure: 190mmHg
